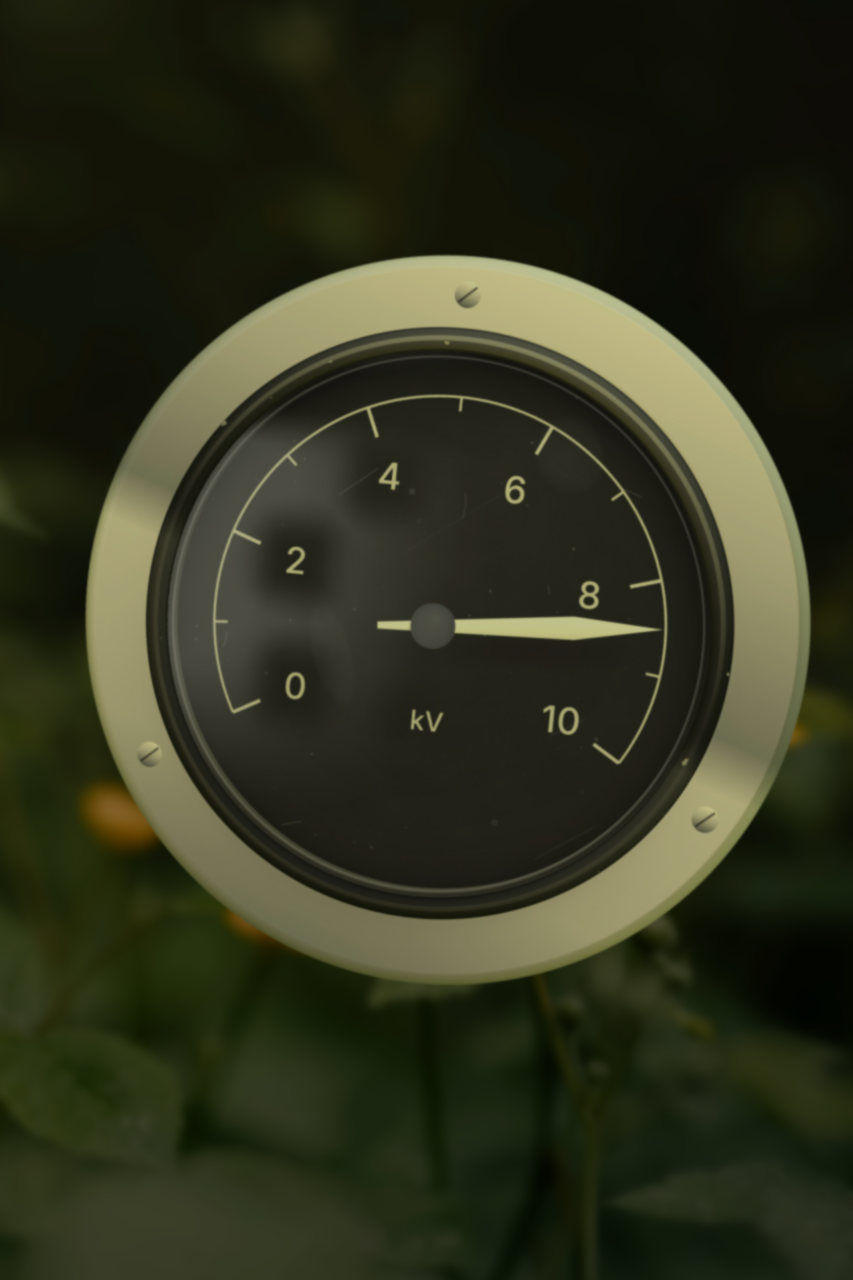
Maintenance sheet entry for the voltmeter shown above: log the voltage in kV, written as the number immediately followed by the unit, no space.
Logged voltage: 8.5kV
